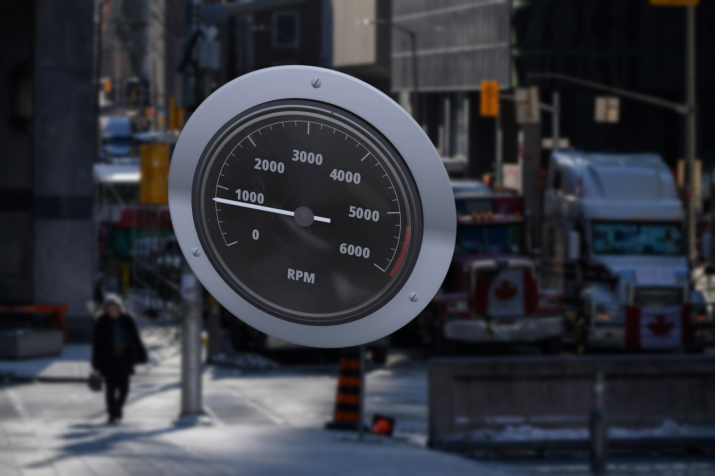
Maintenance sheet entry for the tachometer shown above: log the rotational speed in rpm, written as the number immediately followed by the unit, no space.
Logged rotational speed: 800rpm
